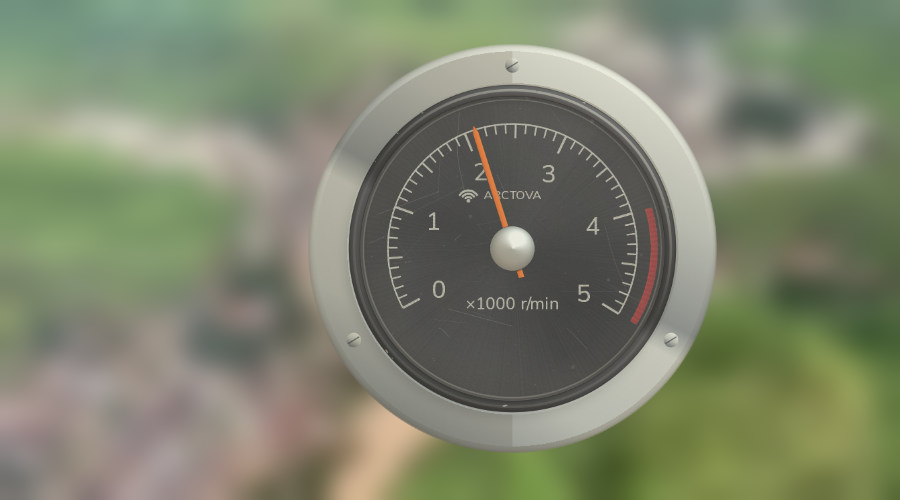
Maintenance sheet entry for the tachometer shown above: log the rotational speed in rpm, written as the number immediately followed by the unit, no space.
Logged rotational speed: 2100rpm
